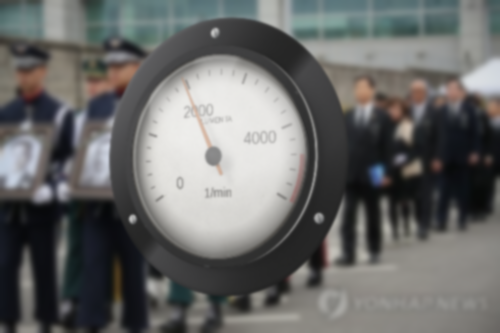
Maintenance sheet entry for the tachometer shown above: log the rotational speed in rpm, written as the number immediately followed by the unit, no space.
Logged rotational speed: 2000rpm
